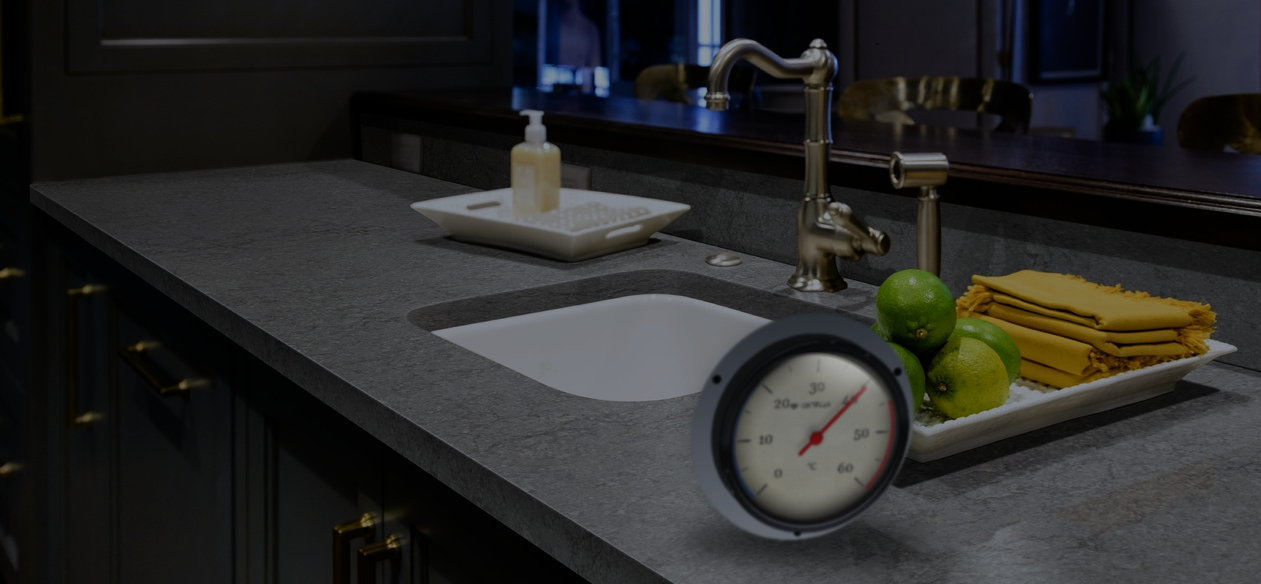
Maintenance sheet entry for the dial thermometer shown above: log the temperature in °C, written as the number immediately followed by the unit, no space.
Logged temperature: 40°C
